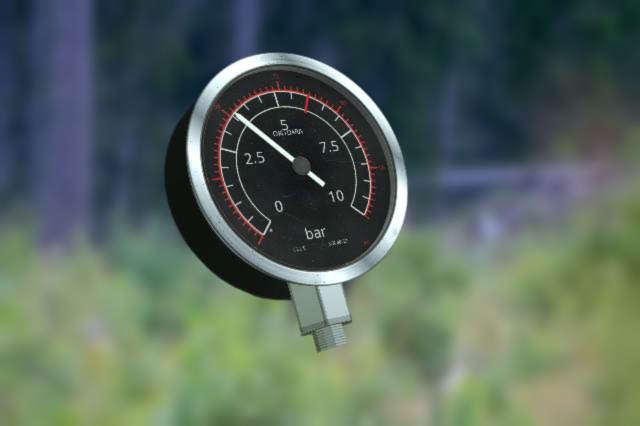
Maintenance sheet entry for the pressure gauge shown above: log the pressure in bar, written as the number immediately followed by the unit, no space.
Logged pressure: 3.5bar
